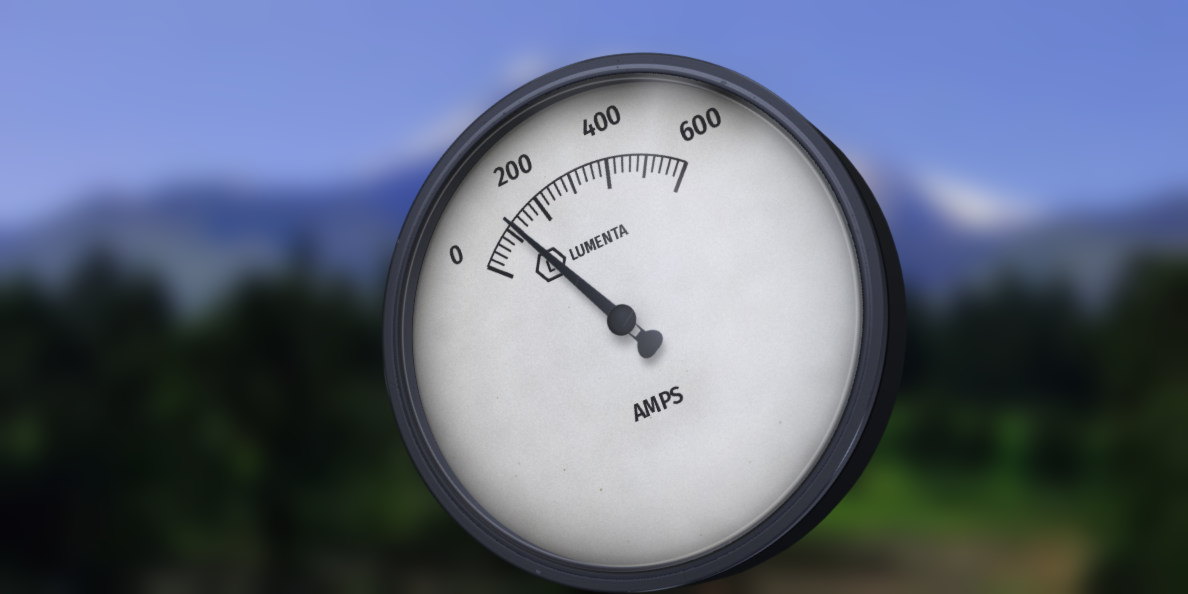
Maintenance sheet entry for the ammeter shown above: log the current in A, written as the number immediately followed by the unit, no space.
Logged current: 120A
